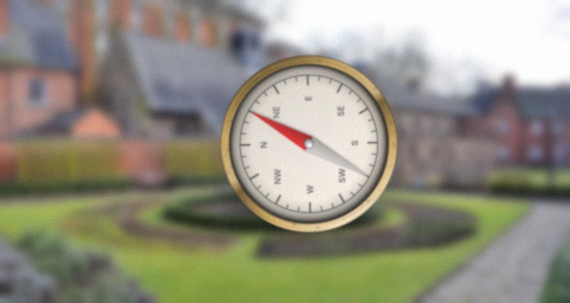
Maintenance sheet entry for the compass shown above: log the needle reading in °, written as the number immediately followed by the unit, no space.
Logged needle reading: 30°
